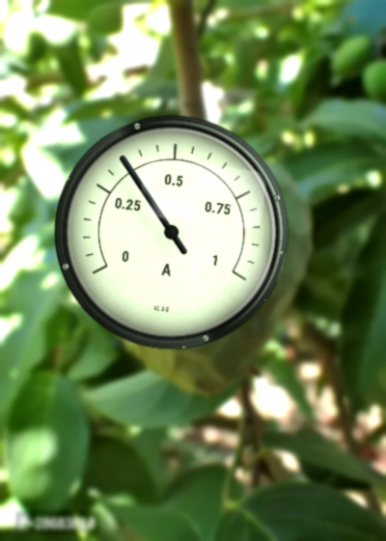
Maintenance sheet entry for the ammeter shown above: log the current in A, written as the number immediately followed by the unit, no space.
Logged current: 0.35A
